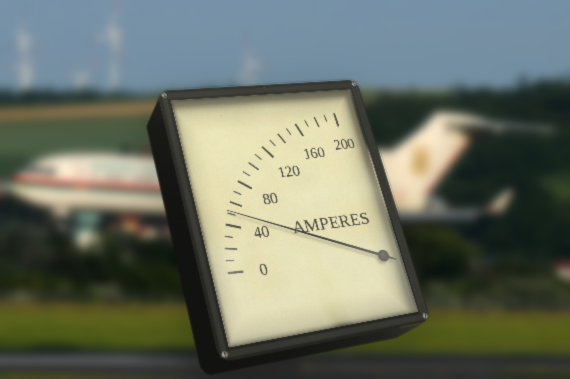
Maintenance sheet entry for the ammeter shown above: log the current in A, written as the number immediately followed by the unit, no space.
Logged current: 50A
